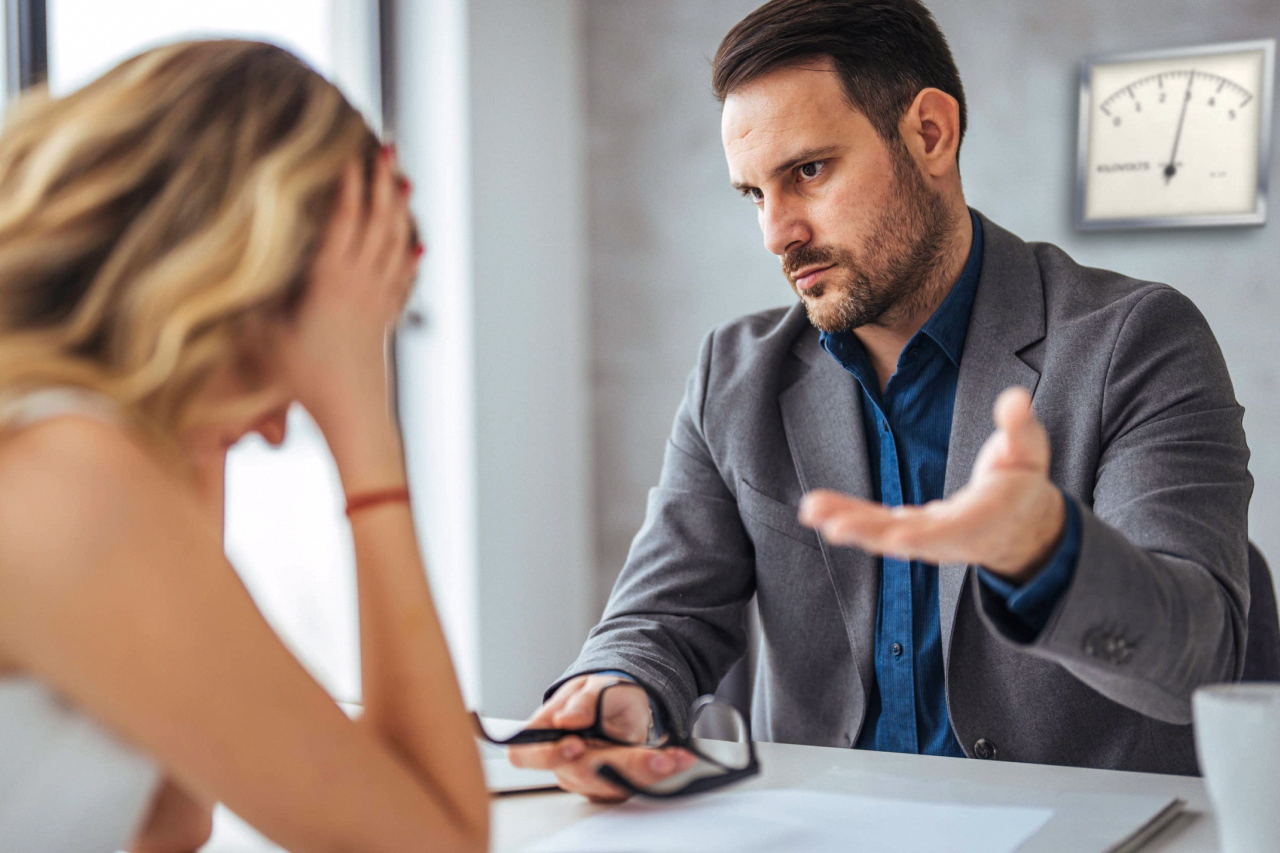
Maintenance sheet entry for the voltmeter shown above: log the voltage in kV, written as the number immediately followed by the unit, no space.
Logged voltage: 3kV
